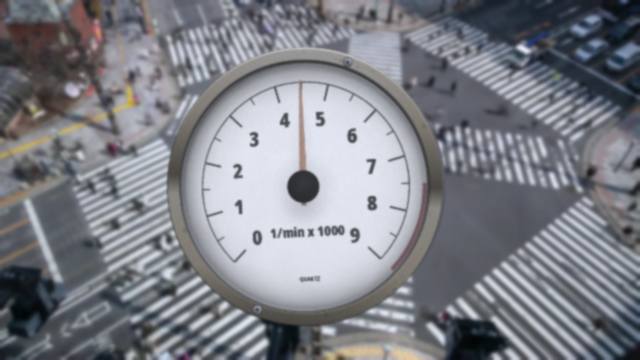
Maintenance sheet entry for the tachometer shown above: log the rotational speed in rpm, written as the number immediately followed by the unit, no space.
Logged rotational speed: 4500rpm
